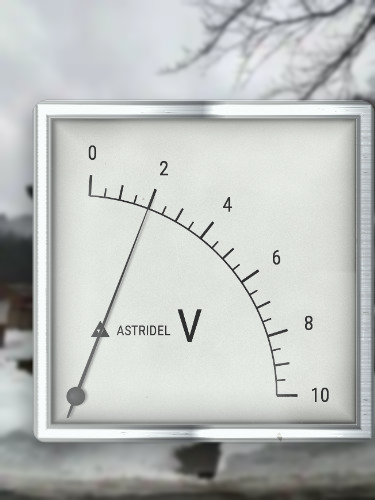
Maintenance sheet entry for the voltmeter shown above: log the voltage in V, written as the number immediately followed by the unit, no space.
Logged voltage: 2V
